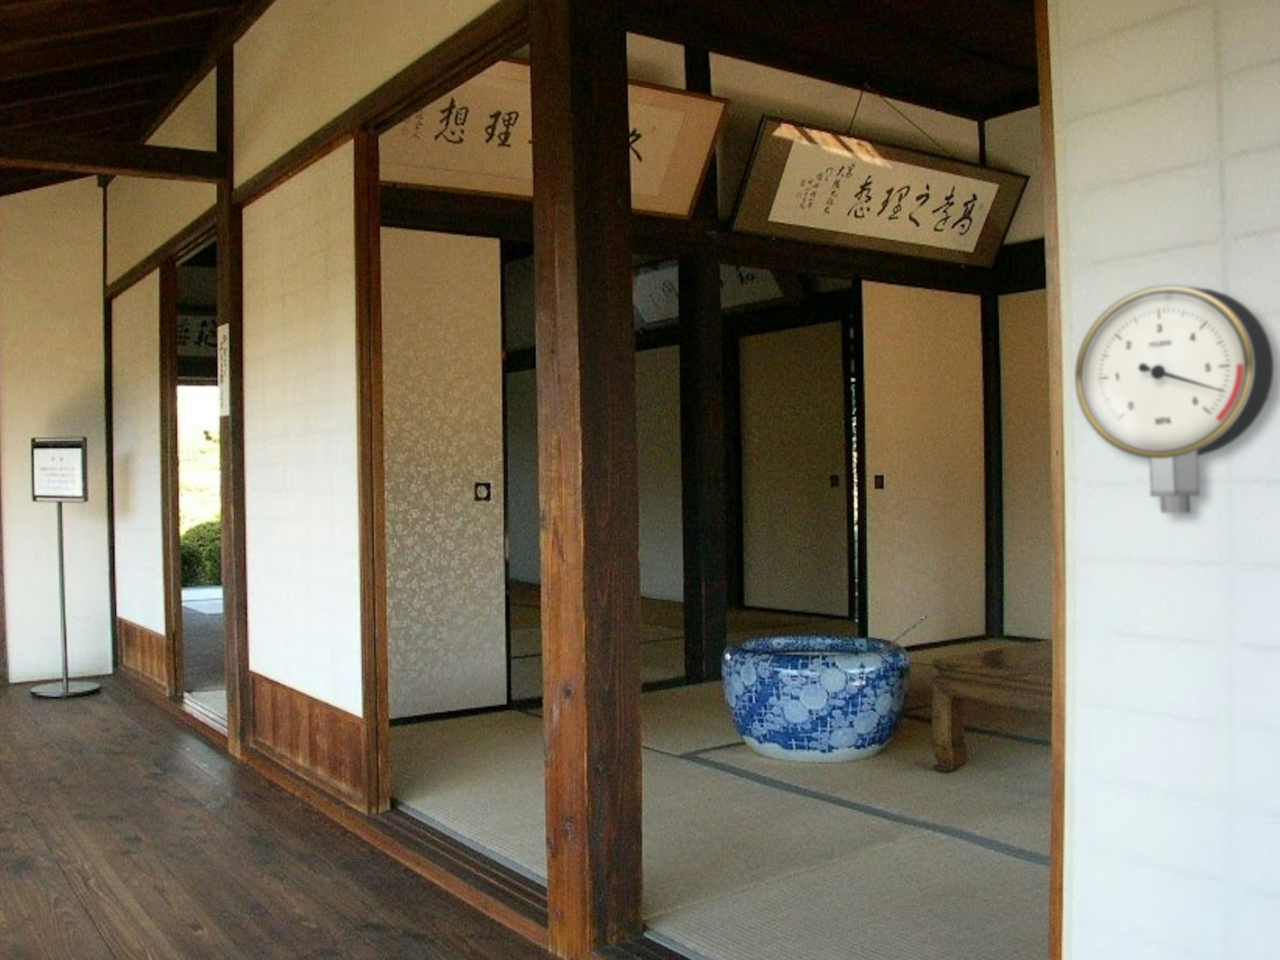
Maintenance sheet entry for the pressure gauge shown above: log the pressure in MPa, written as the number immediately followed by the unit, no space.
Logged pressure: 5.5MPa
